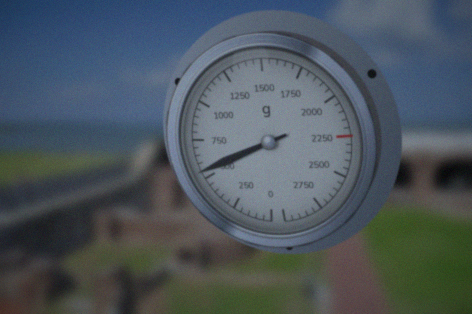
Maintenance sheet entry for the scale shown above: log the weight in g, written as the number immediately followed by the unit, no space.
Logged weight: 550g
